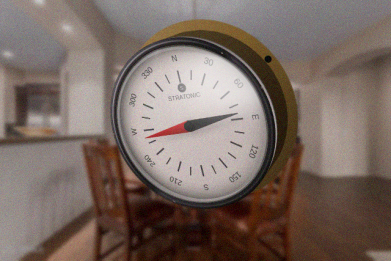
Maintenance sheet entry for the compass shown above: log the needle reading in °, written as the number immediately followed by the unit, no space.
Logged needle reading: 262.5°
